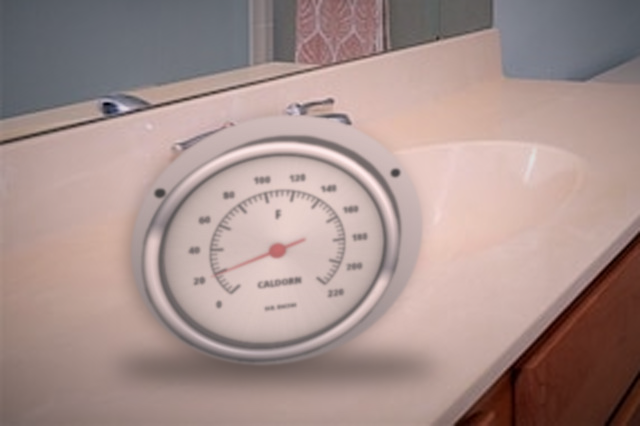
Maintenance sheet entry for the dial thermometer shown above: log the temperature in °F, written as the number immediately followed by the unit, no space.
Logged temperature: 20°F
